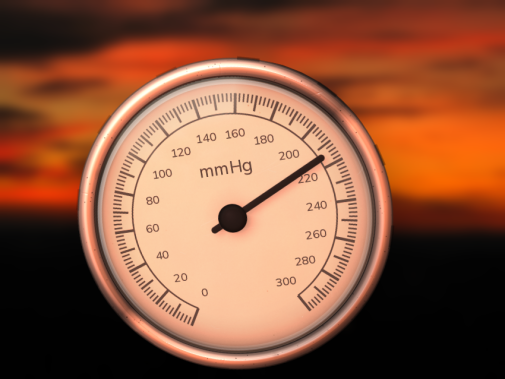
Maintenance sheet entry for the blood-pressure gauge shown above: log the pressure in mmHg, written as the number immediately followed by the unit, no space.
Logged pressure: 214mmHg
